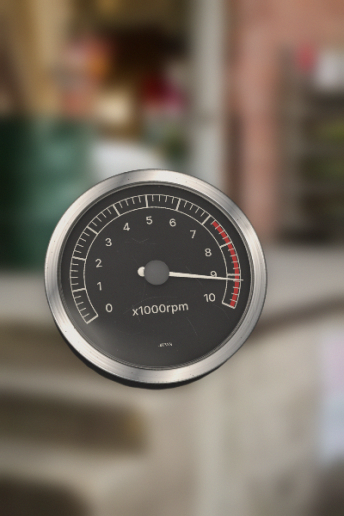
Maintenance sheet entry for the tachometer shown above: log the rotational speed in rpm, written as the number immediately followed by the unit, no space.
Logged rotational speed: 9200rpm
